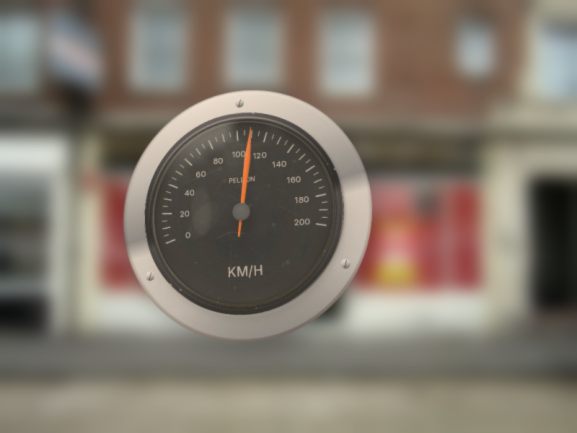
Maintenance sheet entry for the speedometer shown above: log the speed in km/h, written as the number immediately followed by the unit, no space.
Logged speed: 110km/h
